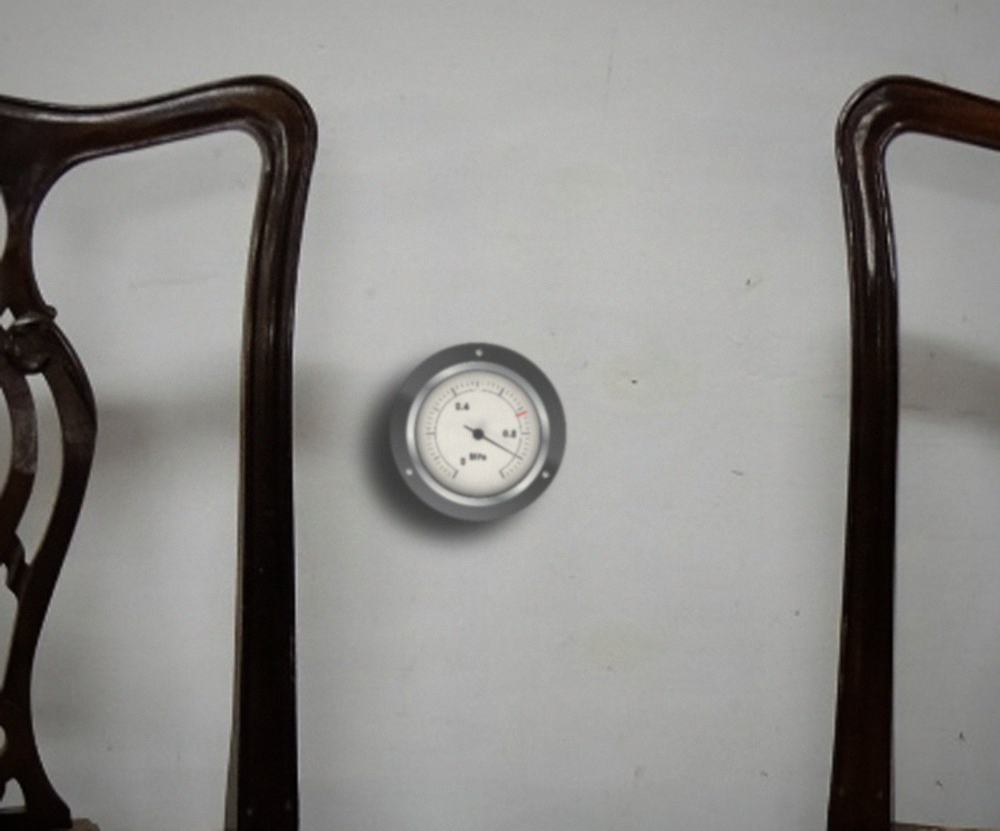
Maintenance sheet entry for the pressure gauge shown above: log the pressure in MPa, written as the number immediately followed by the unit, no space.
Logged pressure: 0.9MPa
